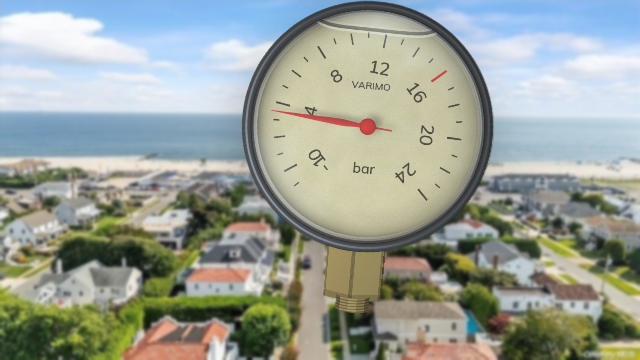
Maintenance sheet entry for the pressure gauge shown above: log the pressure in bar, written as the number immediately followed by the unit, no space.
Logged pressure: 3.5bar
